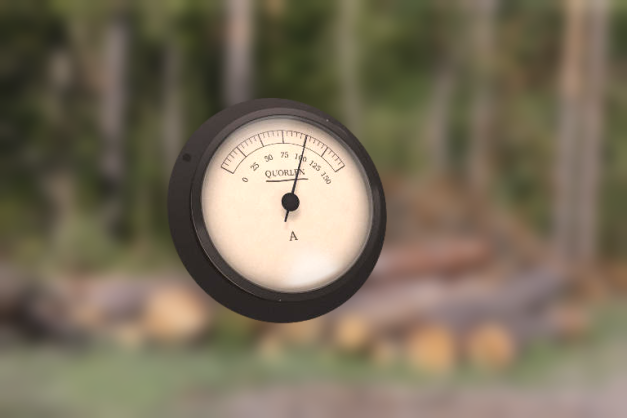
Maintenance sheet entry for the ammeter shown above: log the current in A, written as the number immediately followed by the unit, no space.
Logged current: 100A
